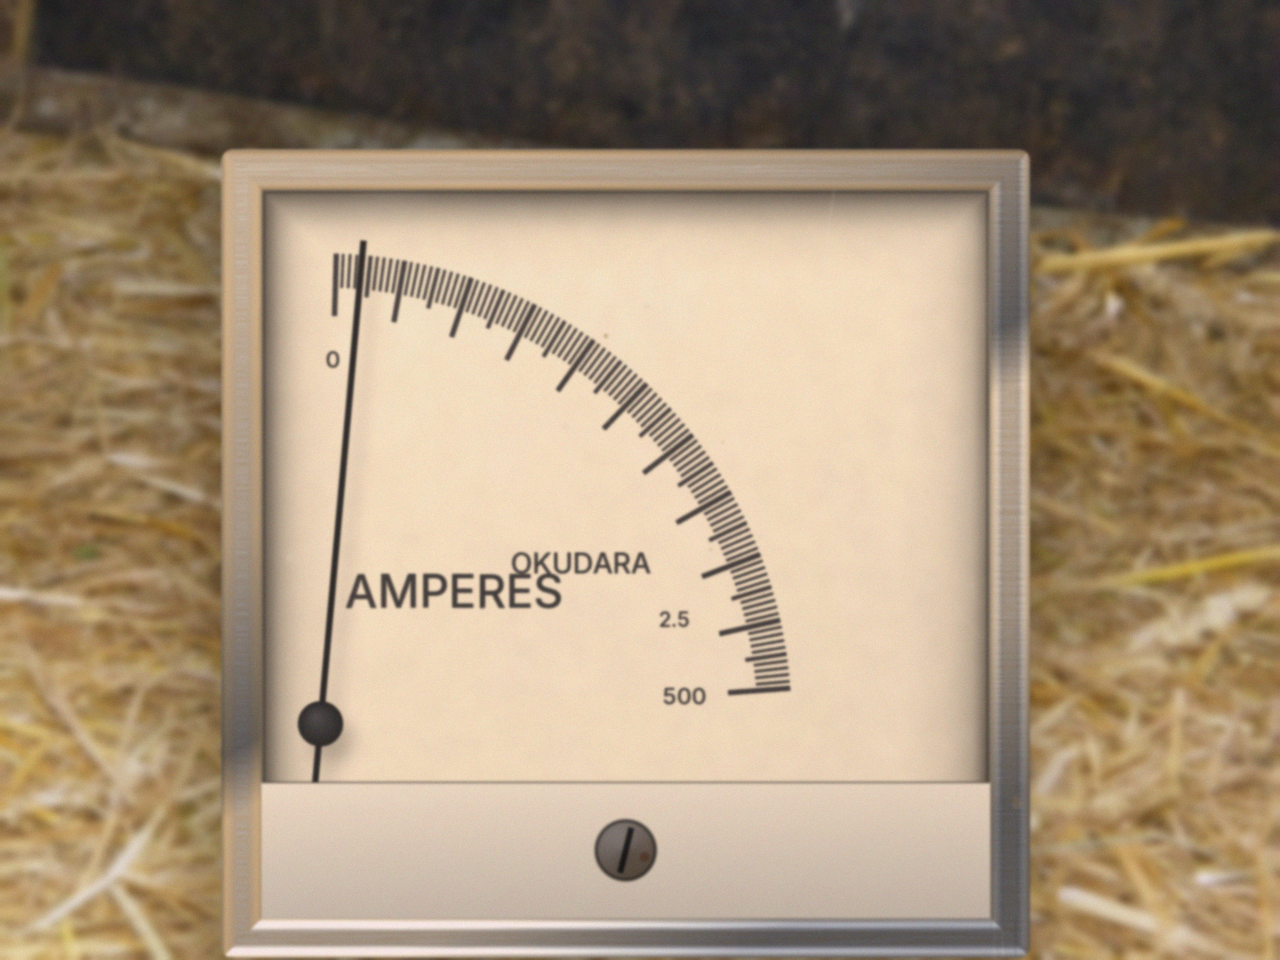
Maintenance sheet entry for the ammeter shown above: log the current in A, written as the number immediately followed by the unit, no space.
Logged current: 20A
